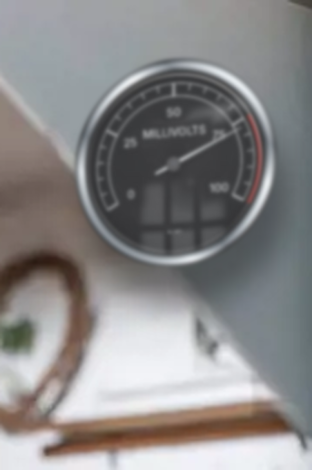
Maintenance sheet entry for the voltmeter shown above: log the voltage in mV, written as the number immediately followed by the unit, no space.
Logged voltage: 77.5mV
